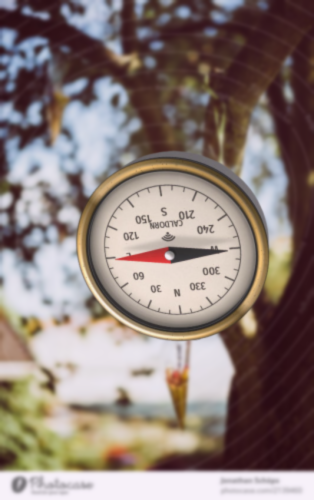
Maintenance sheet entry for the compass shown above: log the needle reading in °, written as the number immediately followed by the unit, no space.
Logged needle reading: 90°
